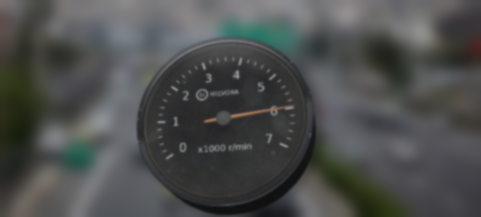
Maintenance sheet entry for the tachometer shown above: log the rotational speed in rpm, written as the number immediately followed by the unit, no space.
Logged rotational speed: 6000rpm
